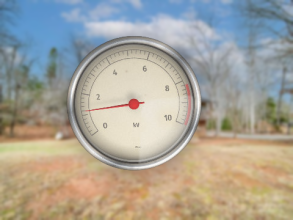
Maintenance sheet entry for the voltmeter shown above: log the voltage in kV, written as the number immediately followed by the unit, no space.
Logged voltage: 1.2kV
